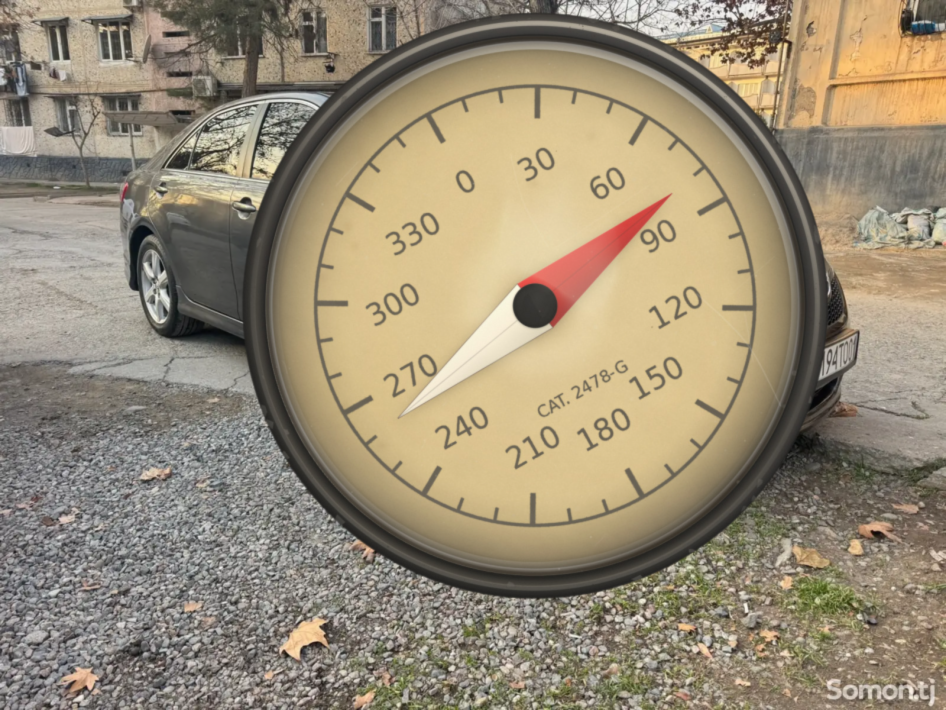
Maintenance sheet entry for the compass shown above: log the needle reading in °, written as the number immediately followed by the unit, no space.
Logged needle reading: 80°
